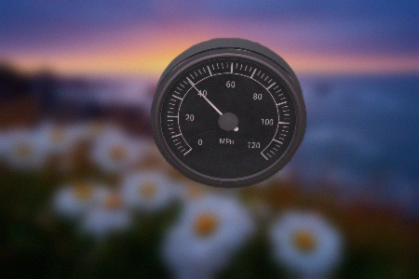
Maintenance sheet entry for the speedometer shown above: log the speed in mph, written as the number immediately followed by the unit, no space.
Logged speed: 40mph
